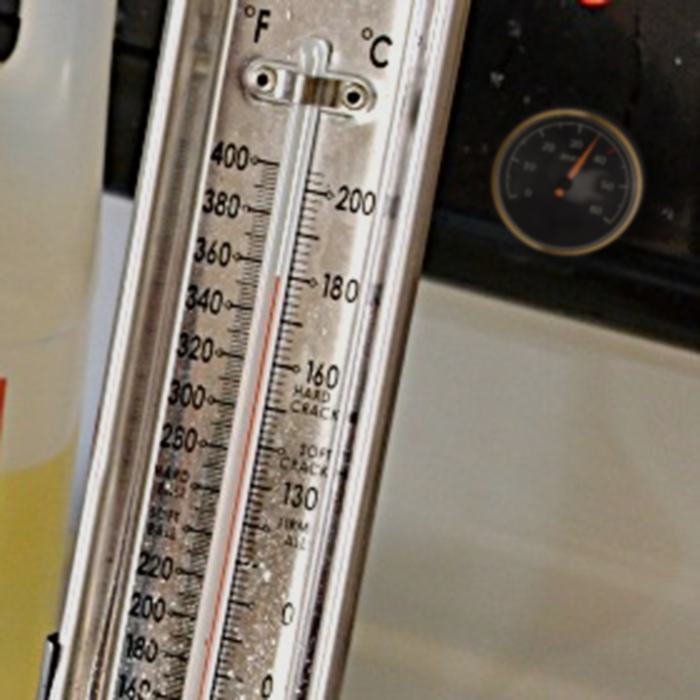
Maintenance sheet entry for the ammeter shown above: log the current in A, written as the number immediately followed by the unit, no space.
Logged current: 35A
